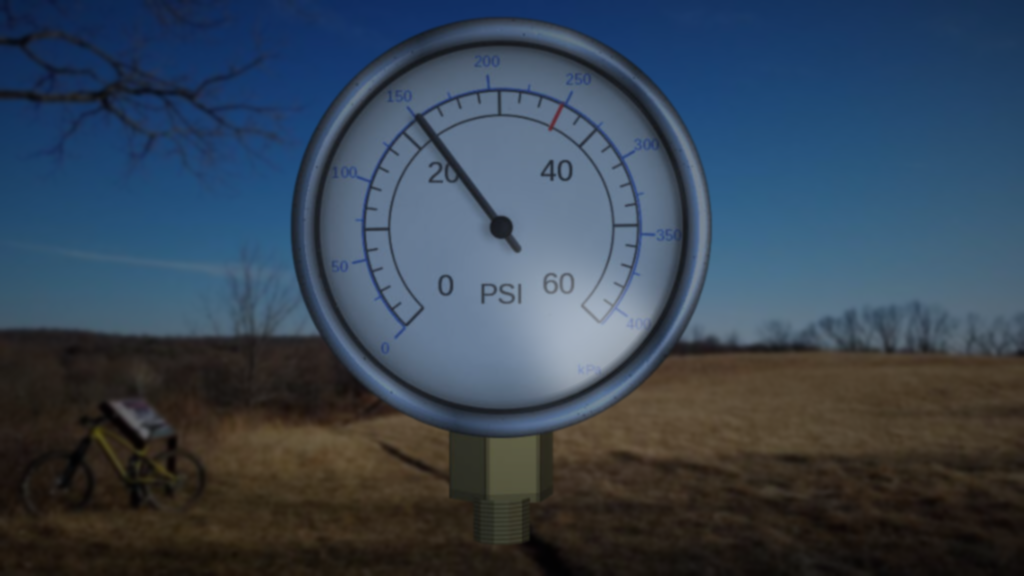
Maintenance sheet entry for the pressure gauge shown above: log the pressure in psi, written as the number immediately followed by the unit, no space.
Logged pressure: 22psi
